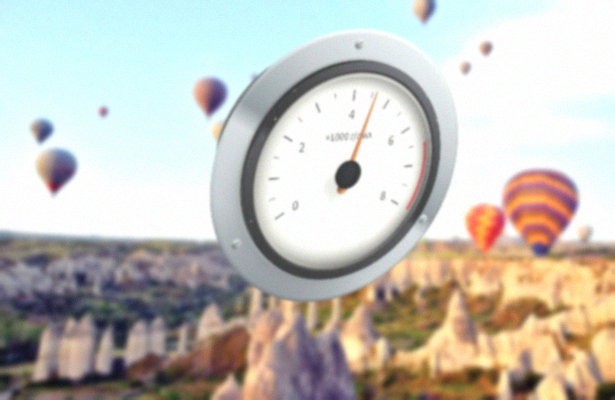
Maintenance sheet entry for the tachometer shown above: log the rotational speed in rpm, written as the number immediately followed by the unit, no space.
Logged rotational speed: 4500rpm
